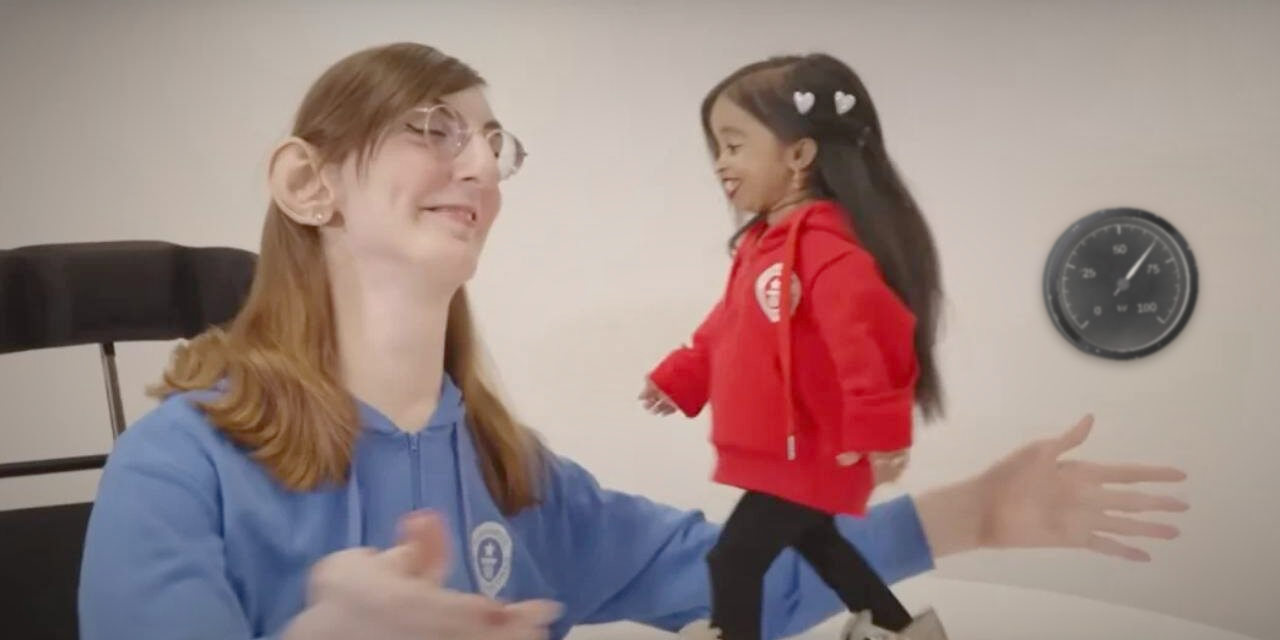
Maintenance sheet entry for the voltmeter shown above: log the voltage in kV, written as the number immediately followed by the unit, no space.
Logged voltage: 65kV
